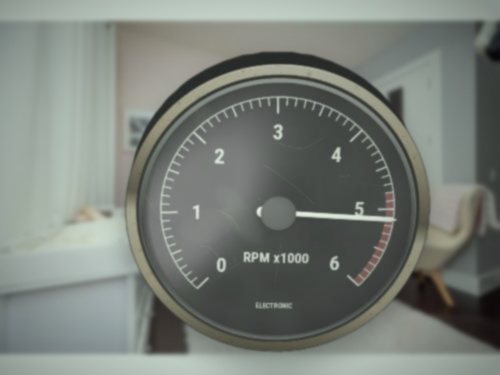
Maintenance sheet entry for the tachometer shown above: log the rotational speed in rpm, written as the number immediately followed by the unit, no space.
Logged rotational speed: 5100rpm
